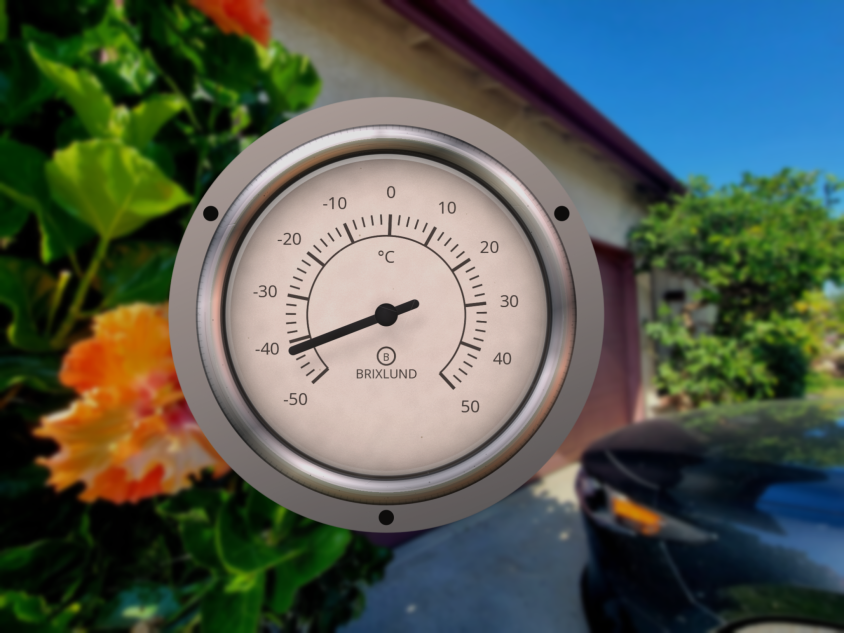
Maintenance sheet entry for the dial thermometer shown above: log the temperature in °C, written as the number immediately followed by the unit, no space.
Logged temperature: -42°C
